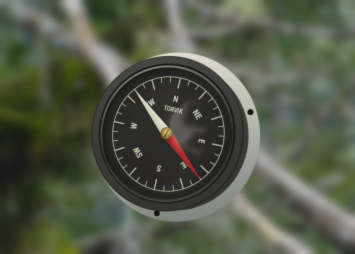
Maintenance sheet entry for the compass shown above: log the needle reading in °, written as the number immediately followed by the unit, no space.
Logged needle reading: 130°
